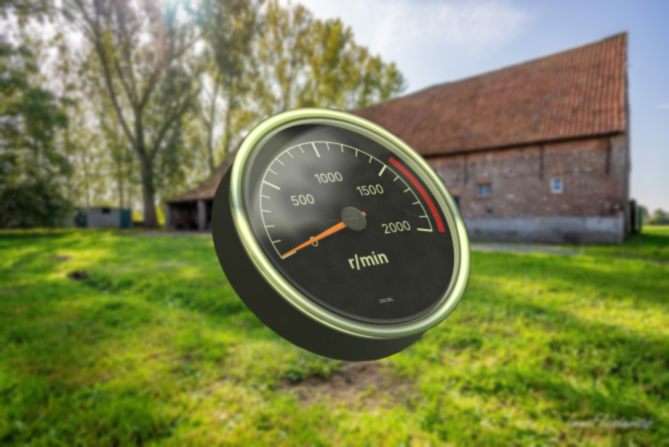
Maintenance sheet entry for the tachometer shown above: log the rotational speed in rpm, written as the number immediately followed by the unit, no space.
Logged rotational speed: 0rpm
